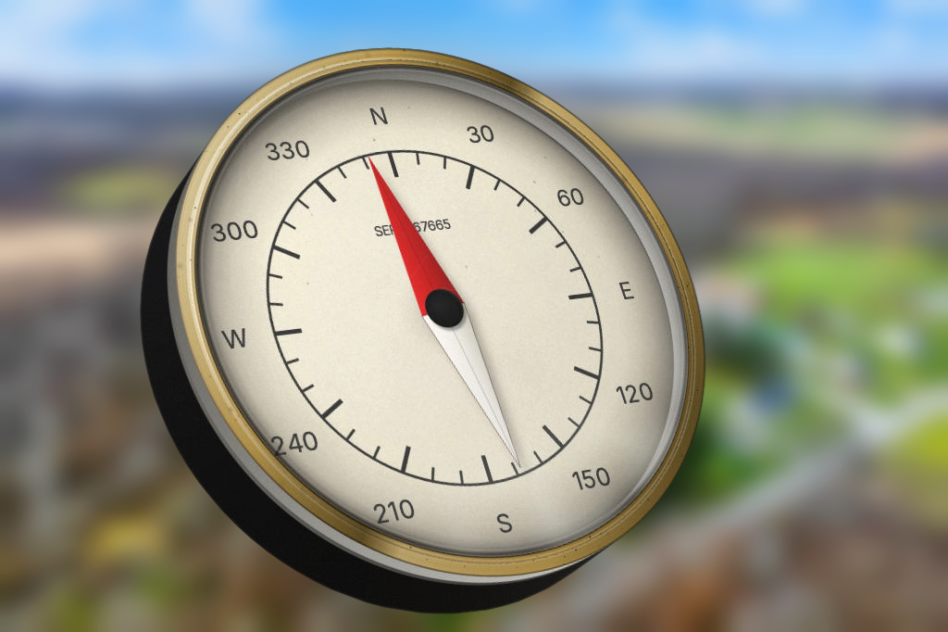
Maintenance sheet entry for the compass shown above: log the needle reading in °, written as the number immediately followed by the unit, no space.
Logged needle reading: 350°
